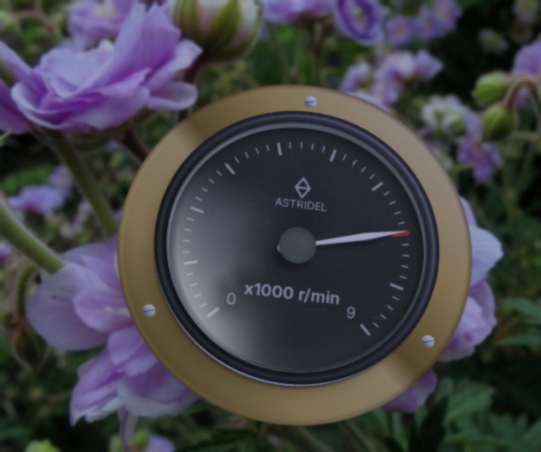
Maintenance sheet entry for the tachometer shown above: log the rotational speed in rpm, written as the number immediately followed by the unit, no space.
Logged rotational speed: 7000rpm
